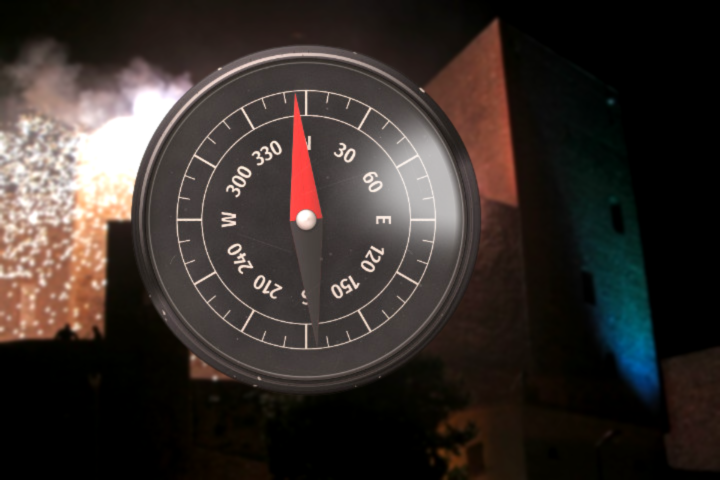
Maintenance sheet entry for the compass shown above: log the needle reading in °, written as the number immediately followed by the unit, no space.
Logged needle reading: 355°
